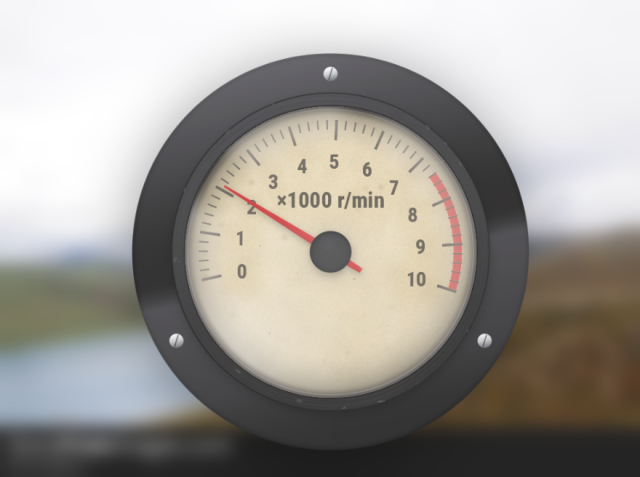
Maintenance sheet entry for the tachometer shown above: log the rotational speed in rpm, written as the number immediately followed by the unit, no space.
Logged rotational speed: 2100rpm
